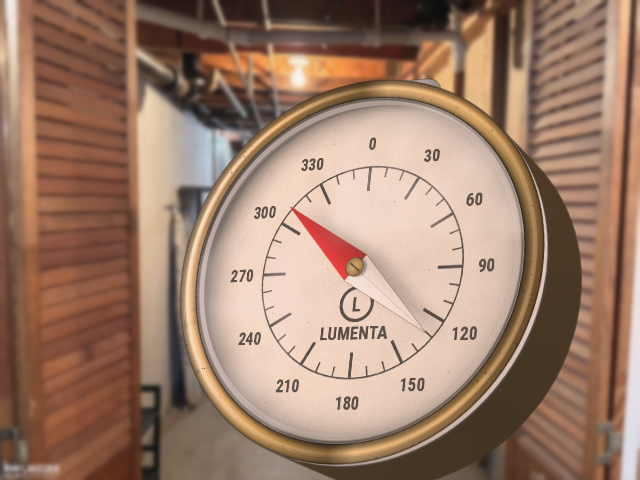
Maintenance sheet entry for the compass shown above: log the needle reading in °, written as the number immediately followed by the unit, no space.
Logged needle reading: 310°
